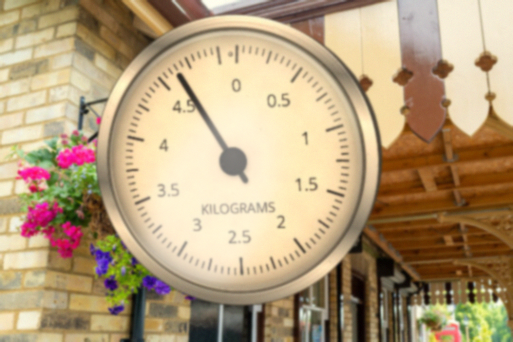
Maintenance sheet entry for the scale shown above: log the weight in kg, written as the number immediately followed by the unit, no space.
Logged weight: 4.65kg
